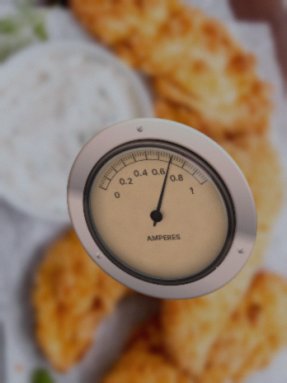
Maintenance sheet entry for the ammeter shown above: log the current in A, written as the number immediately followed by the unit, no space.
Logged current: 0.7A
